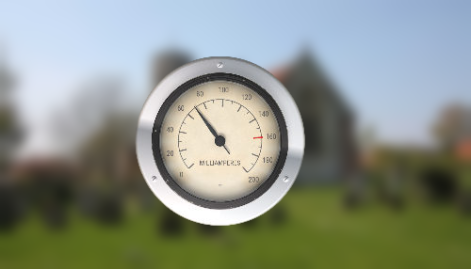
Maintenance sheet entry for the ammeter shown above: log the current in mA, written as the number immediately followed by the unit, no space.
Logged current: 70mA
